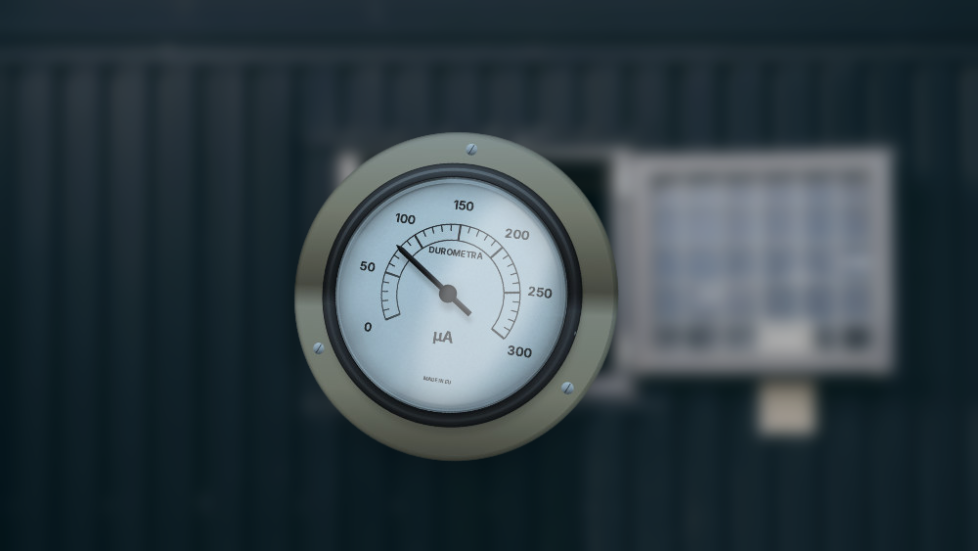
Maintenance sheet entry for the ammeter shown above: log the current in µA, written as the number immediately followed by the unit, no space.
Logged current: 80µA
